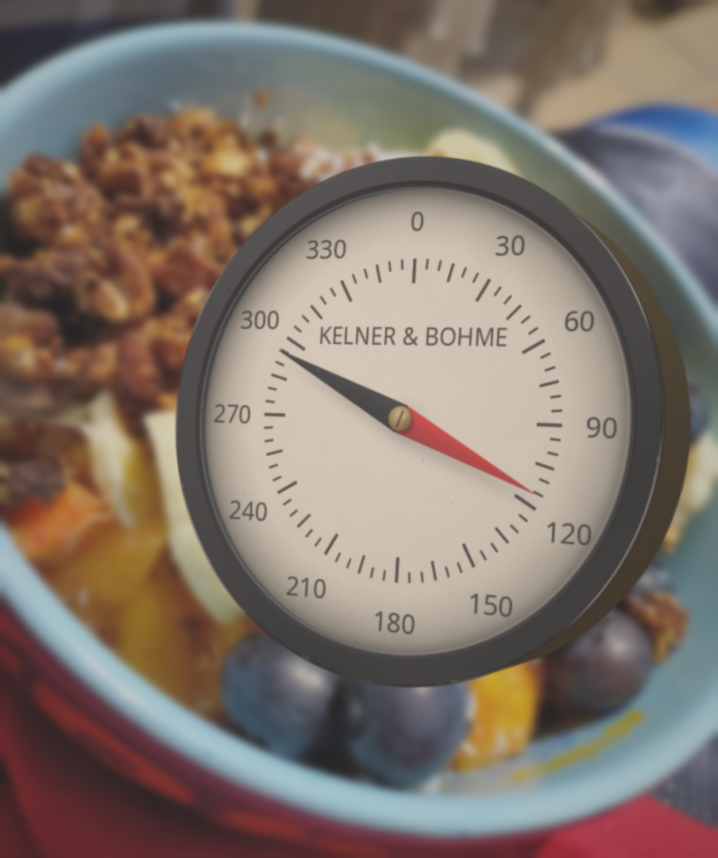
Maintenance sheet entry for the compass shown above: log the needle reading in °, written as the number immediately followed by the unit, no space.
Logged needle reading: 115°
